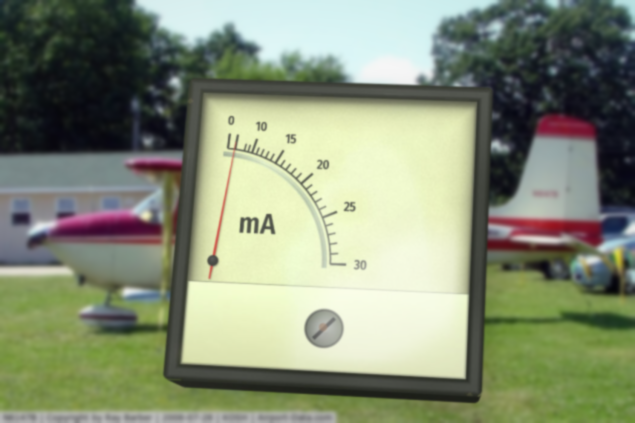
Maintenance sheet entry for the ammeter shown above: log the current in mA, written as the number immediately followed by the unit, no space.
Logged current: 5mA
